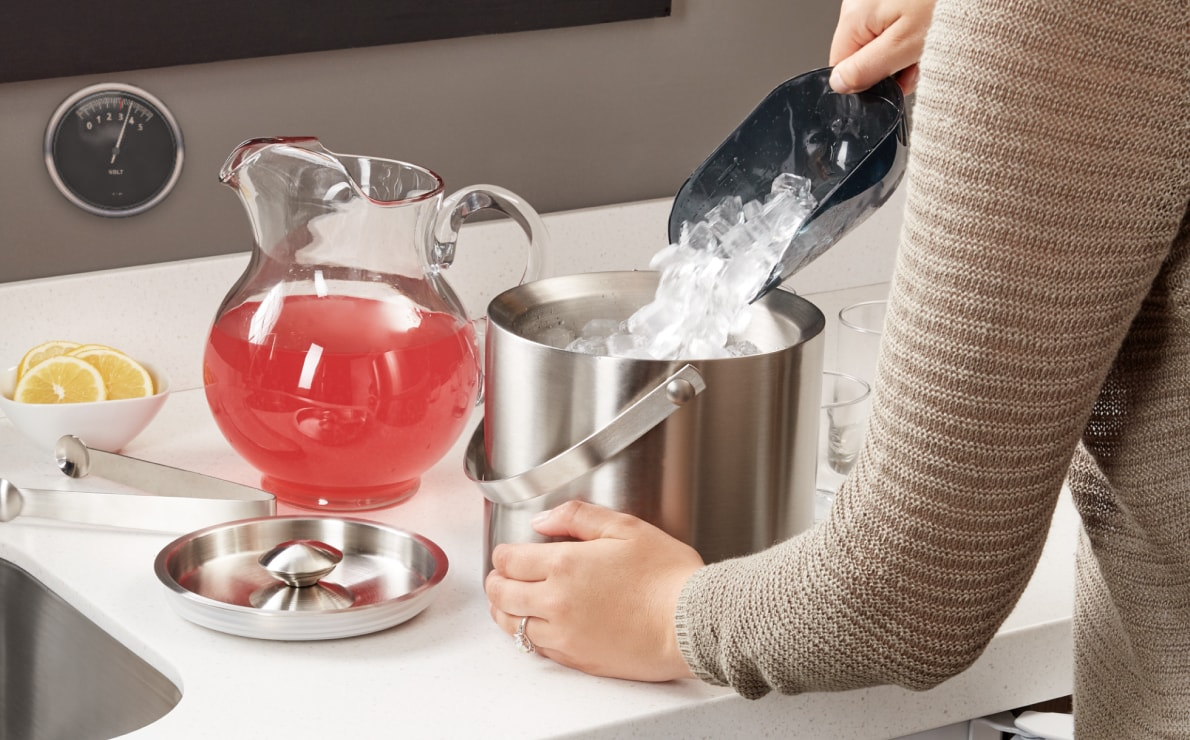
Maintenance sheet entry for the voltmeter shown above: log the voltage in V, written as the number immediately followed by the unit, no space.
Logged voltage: 3.5V
